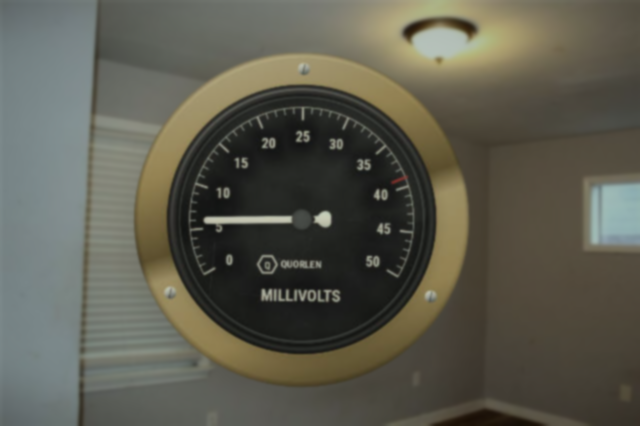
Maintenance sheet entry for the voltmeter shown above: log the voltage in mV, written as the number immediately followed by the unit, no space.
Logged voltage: 6mV
